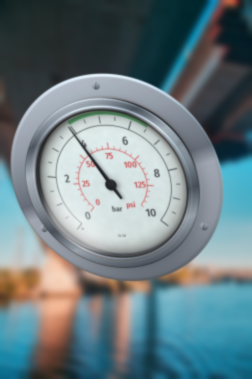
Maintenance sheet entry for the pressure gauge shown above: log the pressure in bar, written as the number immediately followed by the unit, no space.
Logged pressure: 4bar
